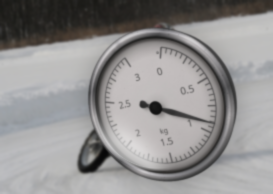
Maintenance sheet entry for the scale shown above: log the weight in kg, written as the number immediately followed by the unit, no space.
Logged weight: 0.9kg
